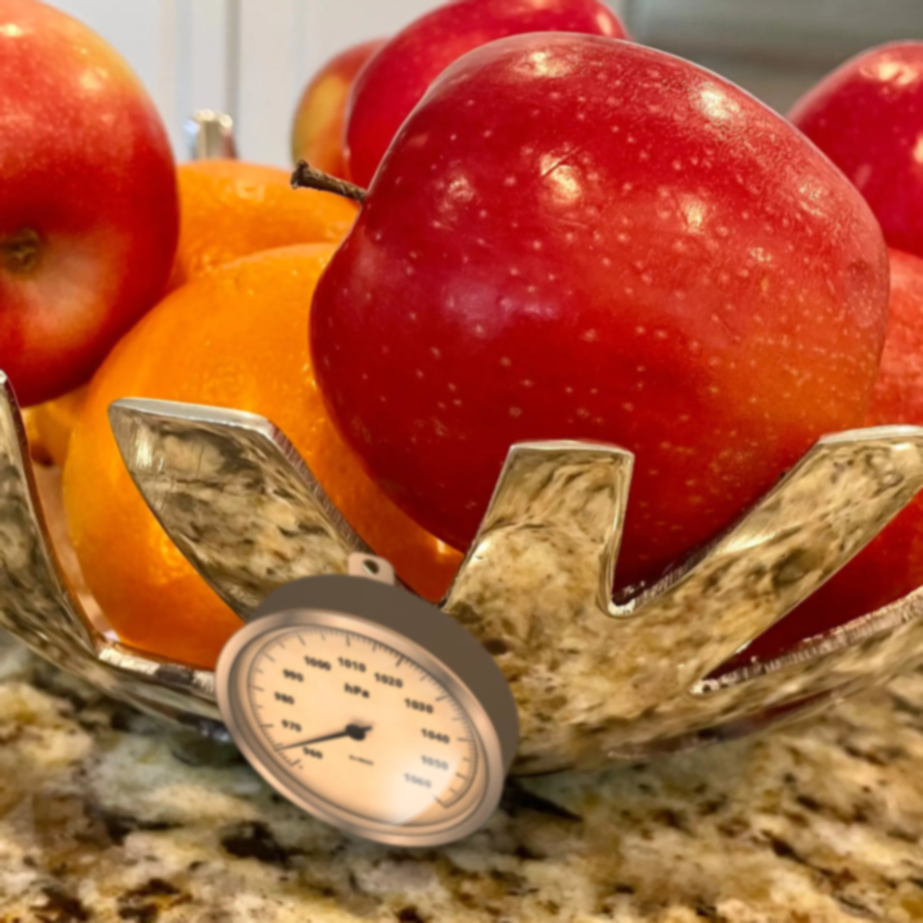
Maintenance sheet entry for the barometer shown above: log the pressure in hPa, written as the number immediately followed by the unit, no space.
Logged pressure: 965hPa
